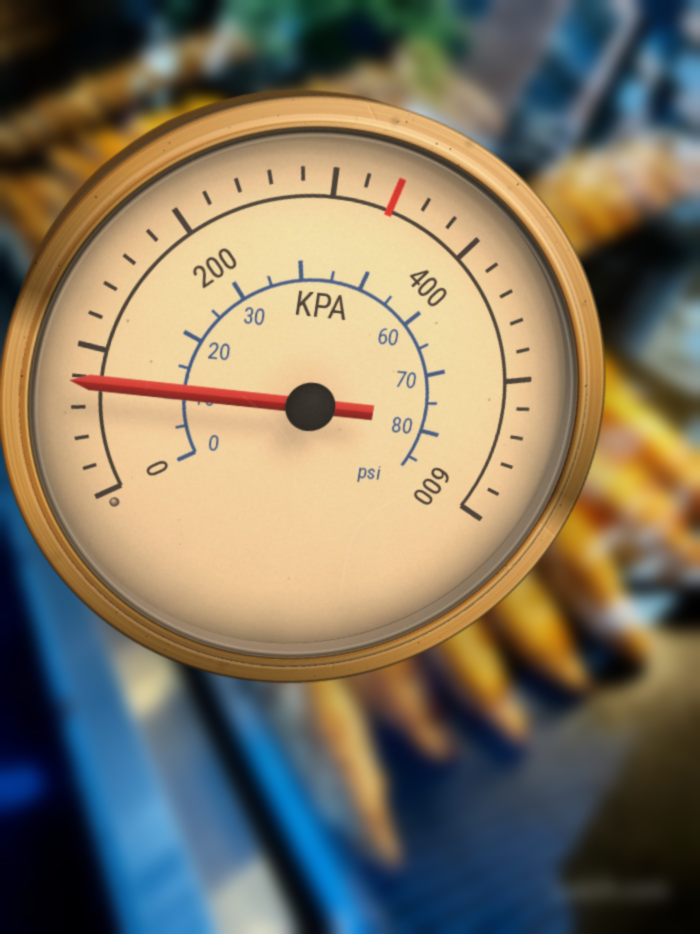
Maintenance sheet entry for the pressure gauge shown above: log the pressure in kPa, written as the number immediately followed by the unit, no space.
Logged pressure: 80kPa
